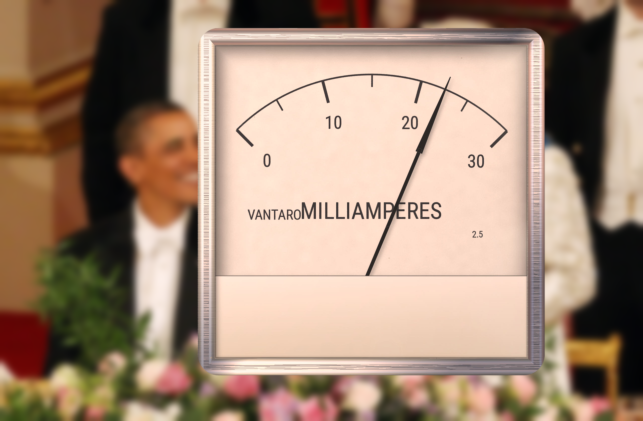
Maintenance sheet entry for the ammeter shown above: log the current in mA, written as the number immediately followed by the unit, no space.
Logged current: 22.5mA
